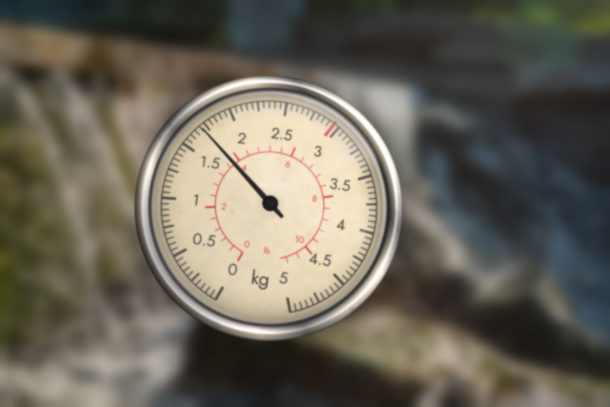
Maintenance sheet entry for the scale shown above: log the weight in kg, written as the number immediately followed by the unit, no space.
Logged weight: 1.7kg
